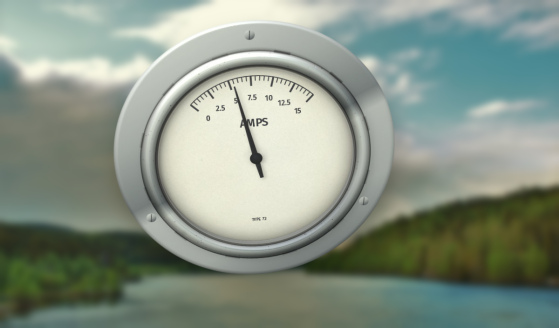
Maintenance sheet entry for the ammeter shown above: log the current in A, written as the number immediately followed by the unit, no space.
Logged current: 5.5A
